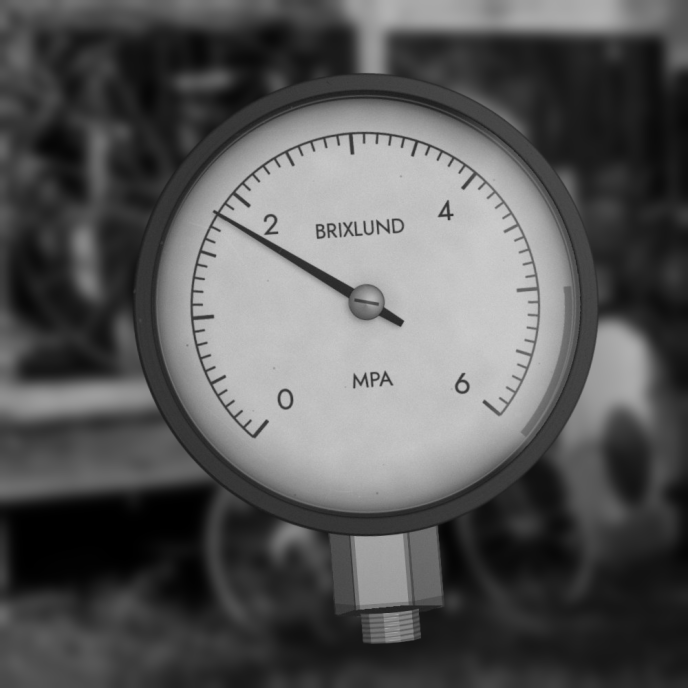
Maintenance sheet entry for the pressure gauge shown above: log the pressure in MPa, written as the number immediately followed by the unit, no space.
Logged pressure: 1.8MPa
